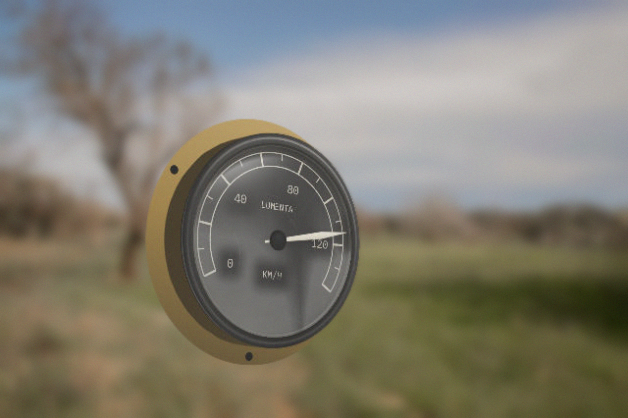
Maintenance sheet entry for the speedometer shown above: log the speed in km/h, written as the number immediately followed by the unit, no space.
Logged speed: 115km/h
